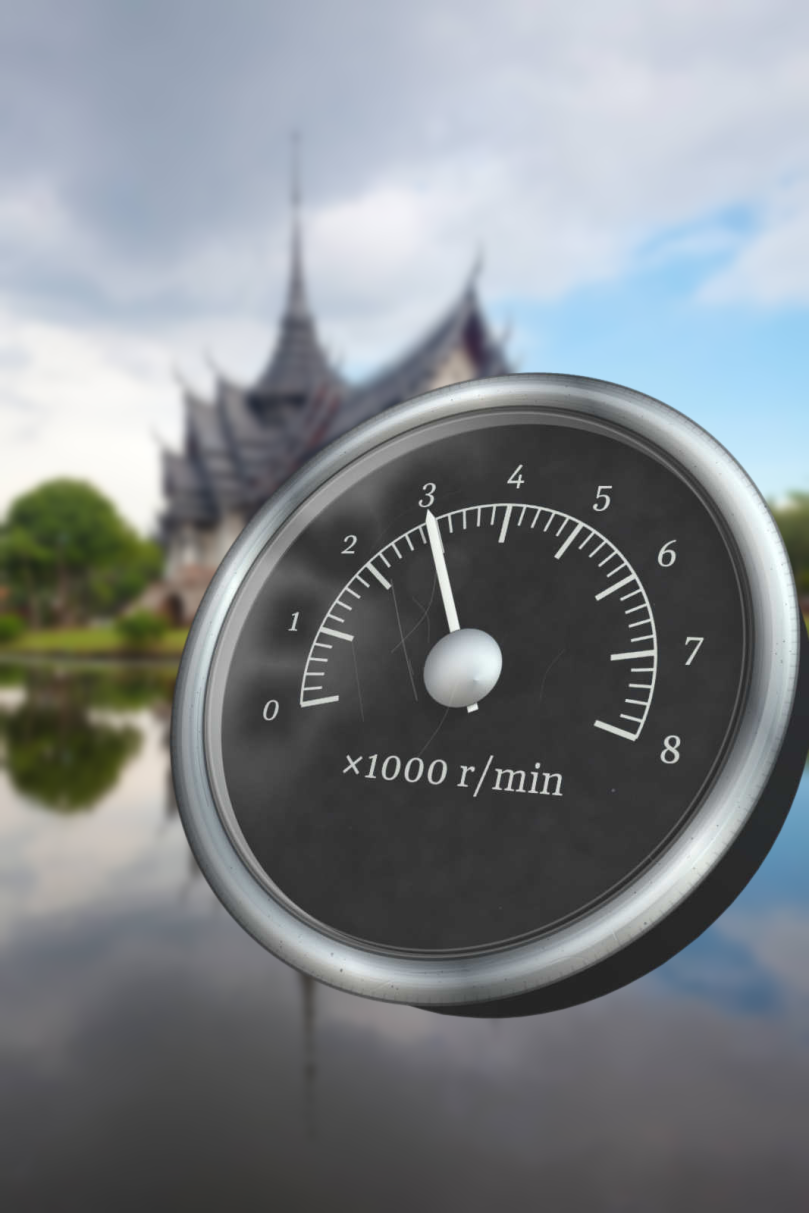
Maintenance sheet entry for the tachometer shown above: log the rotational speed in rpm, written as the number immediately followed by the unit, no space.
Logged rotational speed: 3000rpm
